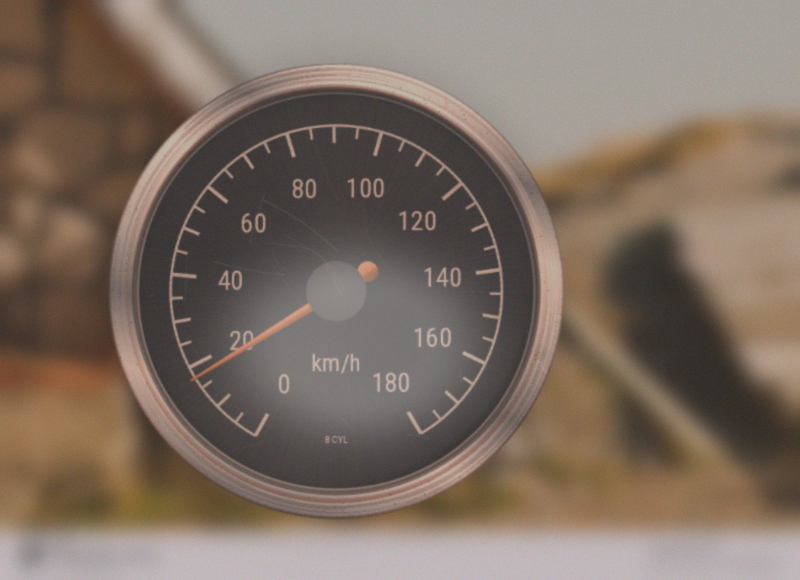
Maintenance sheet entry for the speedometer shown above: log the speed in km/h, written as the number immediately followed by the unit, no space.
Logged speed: 17.5km/h
